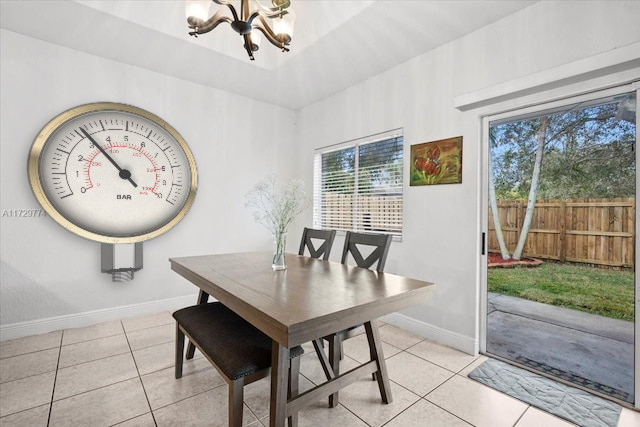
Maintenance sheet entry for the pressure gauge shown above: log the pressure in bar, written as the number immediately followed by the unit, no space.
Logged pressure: 3.2bar
